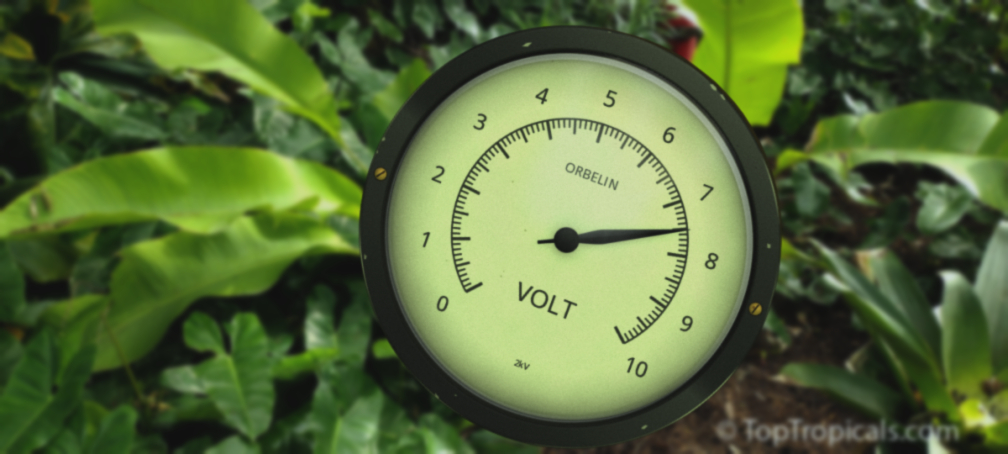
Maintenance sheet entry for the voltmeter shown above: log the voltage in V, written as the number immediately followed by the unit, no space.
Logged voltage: 7.5V
